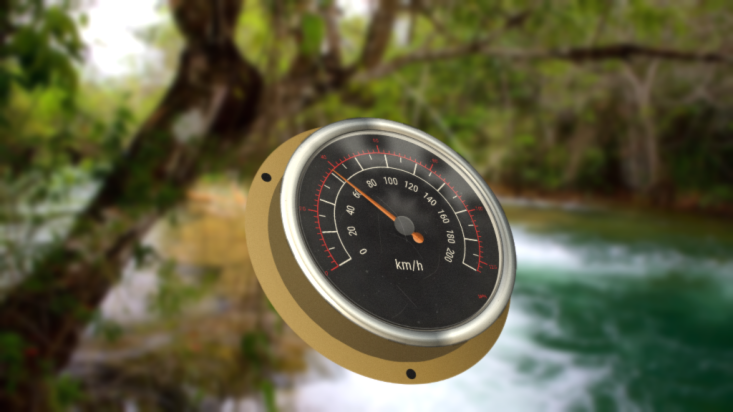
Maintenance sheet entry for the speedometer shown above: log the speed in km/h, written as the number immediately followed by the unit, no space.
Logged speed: 60km/h
